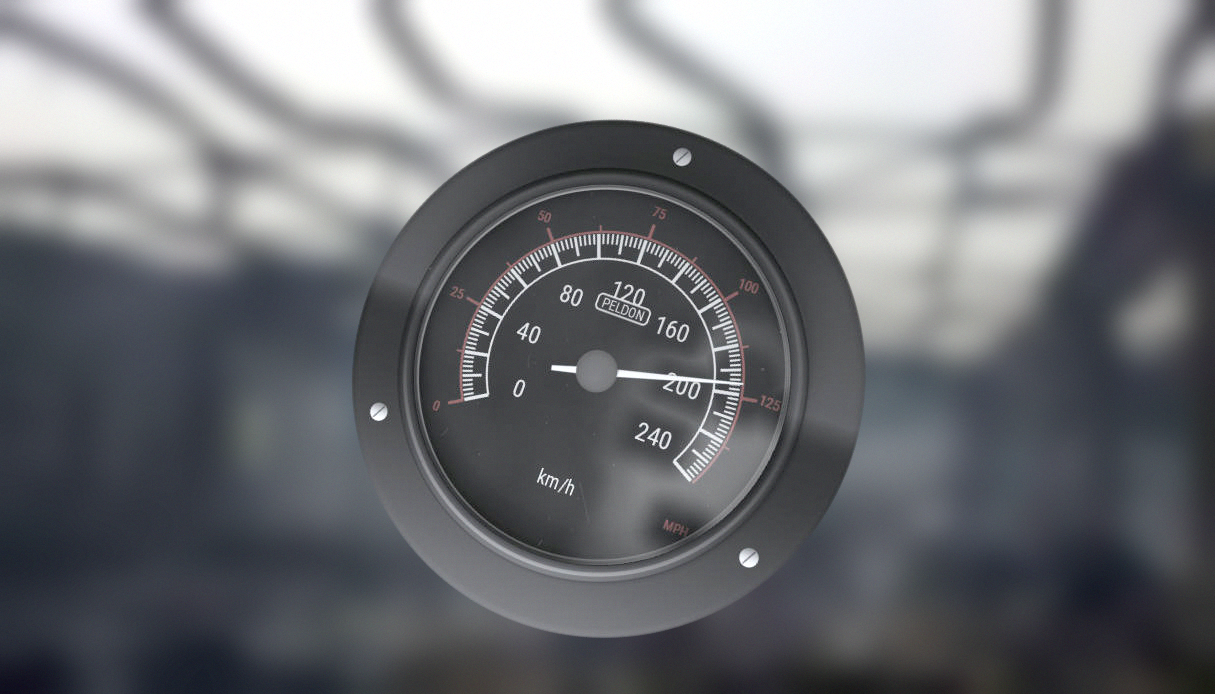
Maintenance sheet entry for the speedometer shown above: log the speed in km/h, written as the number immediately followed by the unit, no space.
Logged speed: 196km/h
